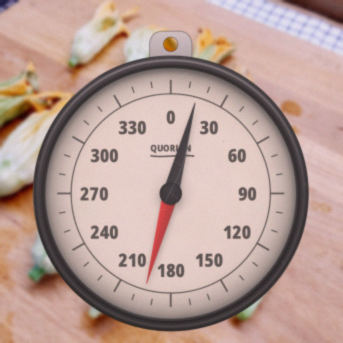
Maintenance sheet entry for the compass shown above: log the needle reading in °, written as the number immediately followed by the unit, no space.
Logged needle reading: 195°
